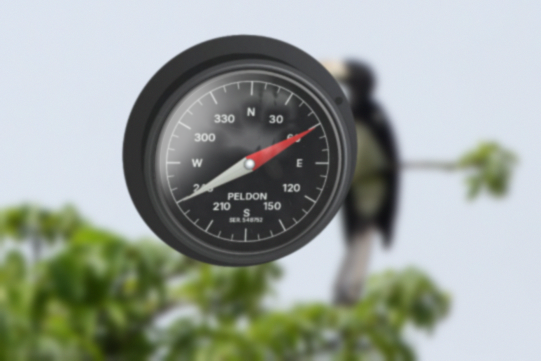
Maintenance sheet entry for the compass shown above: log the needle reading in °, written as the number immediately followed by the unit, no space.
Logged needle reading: 60°
